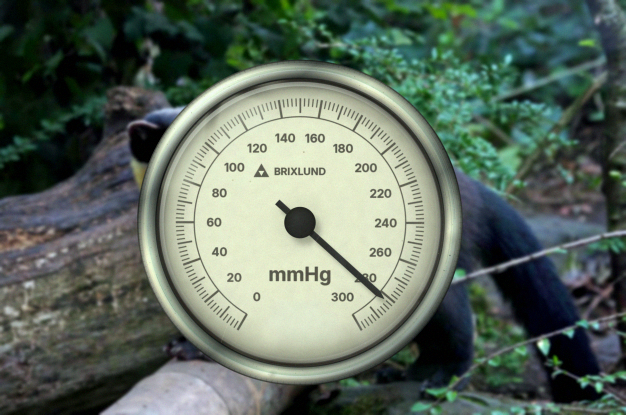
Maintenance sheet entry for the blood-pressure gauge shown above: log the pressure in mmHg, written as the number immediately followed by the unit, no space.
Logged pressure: 282mmHg
